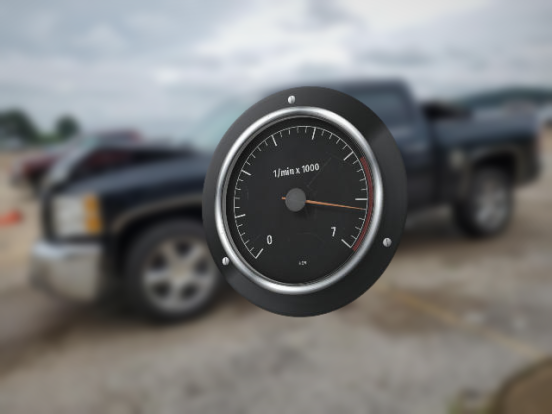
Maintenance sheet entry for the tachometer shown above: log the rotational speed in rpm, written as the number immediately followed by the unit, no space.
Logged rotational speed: 6200rpm
